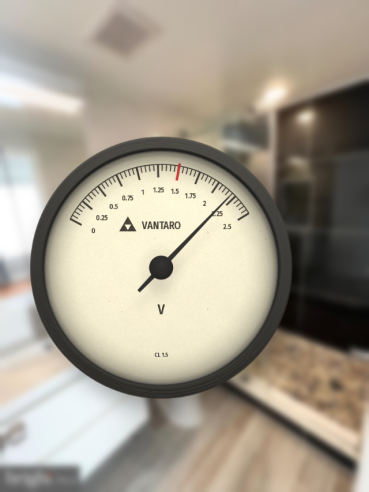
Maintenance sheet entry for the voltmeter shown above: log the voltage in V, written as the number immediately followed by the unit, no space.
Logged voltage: 2.2V
